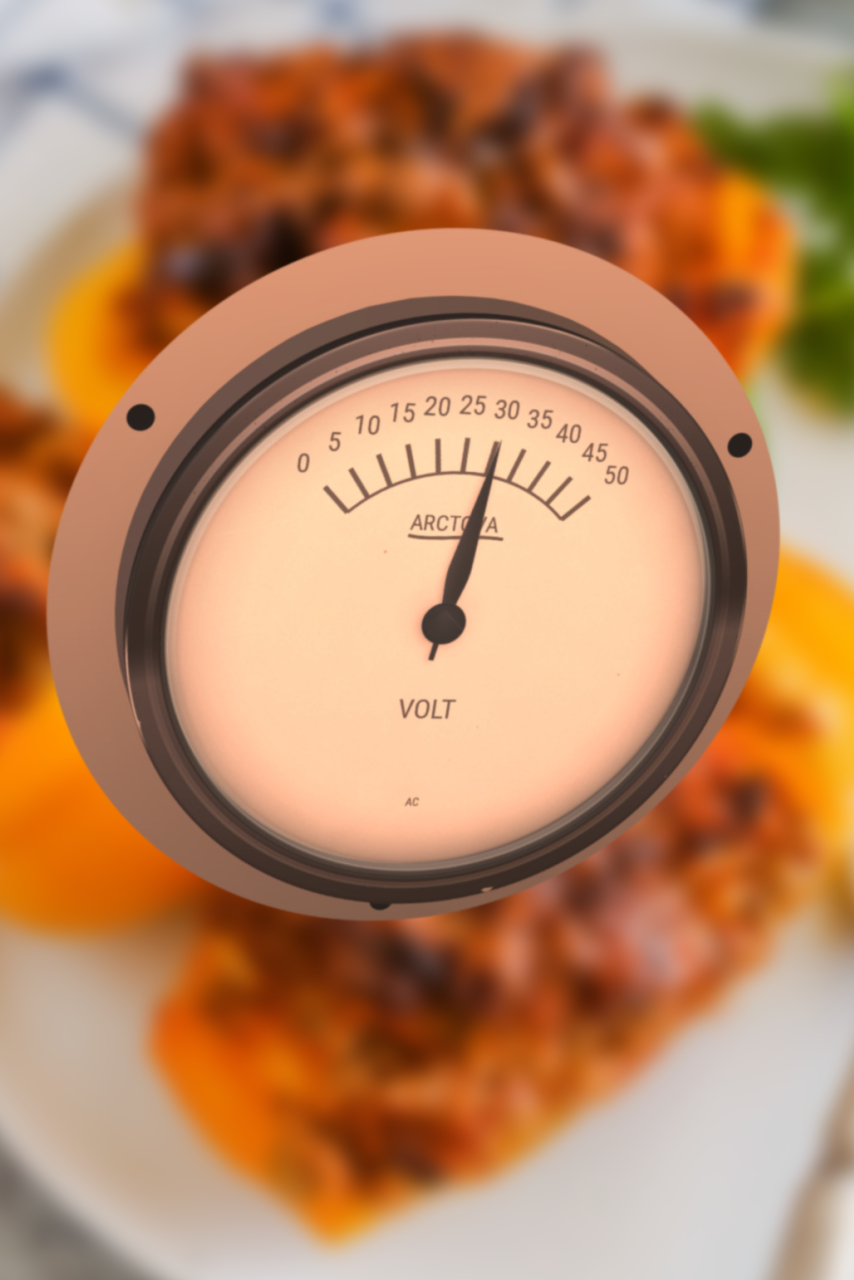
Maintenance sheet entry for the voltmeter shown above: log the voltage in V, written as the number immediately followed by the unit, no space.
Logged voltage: 30V
